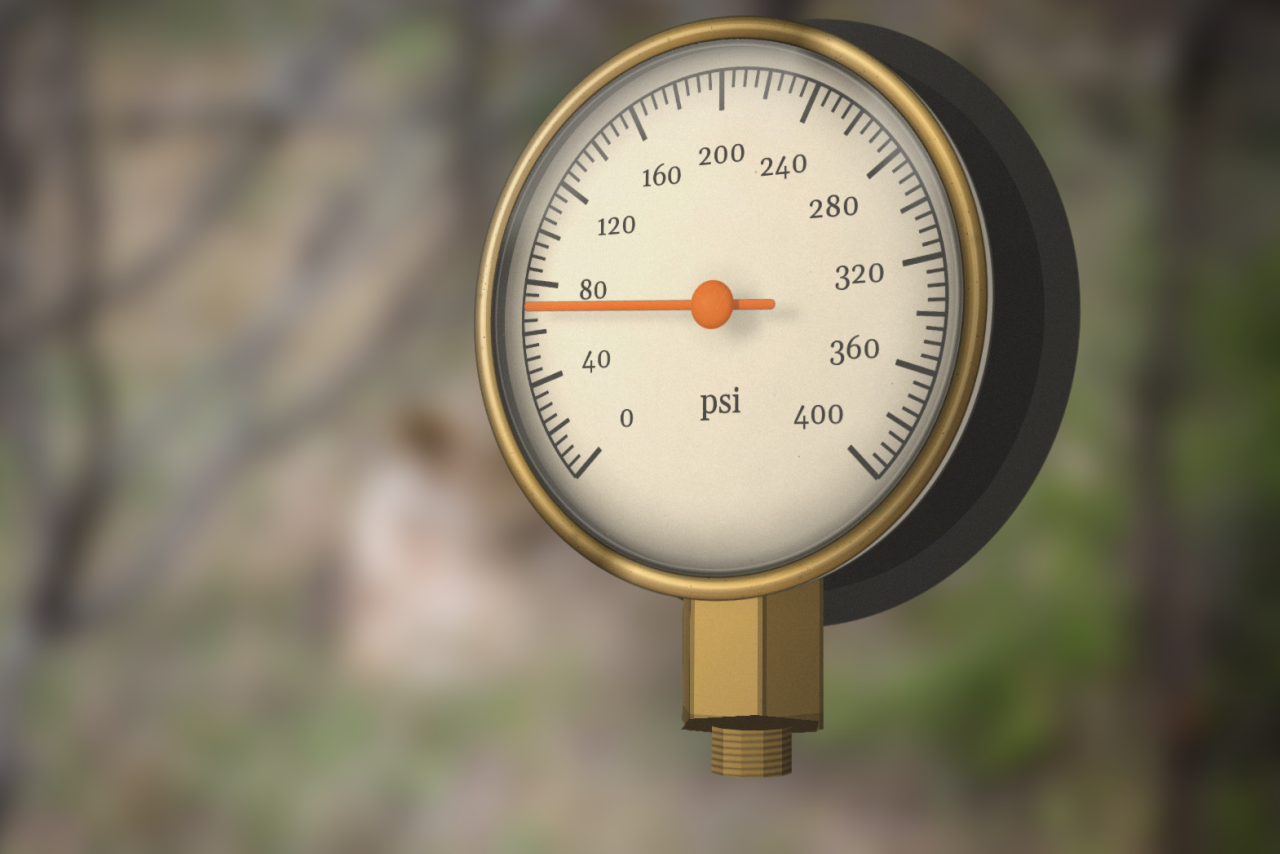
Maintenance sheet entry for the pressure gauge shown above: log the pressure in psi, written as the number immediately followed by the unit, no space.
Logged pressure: 70psi
